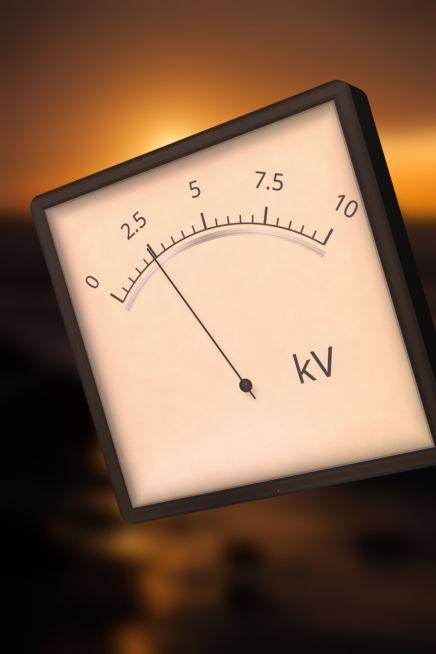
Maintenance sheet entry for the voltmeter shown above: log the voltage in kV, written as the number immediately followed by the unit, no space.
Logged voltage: 2.5kV
